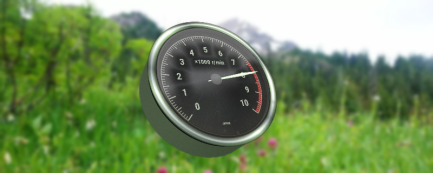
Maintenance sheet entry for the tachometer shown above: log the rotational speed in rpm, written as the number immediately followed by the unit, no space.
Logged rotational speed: 8000rpm
